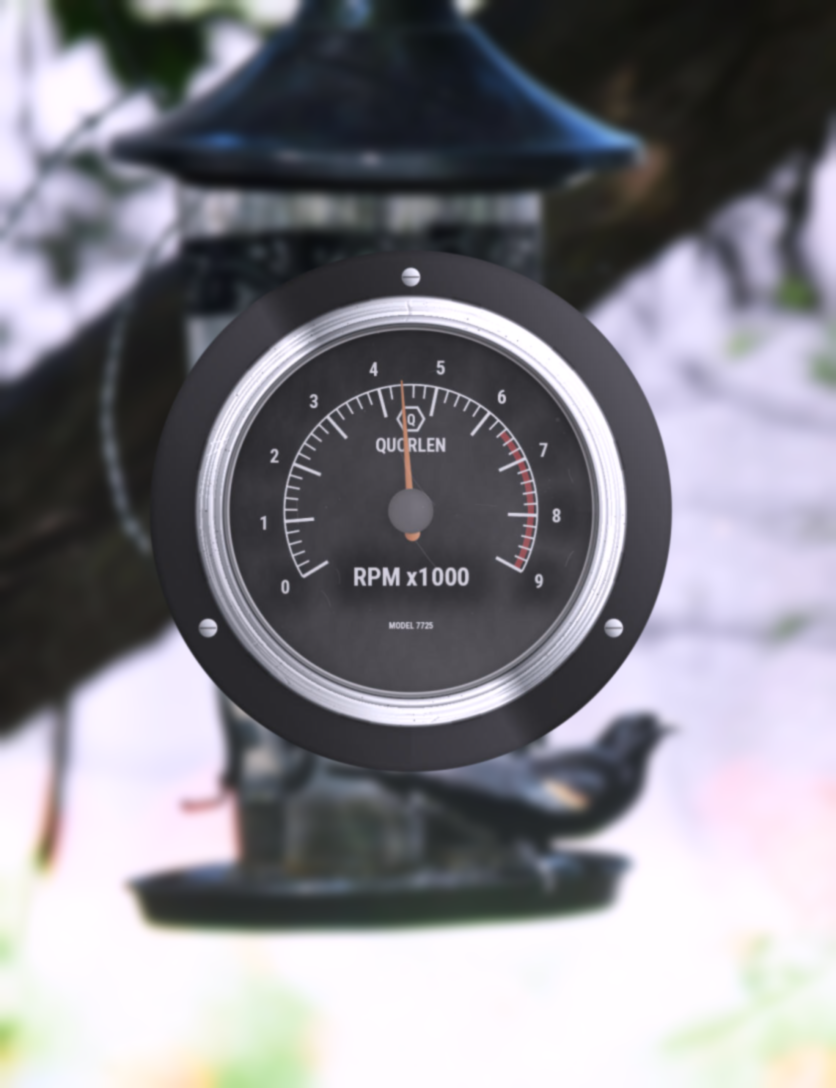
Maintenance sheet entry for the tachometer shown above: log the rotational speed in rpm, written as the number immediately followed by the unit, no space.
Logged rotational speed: 4400rpm
